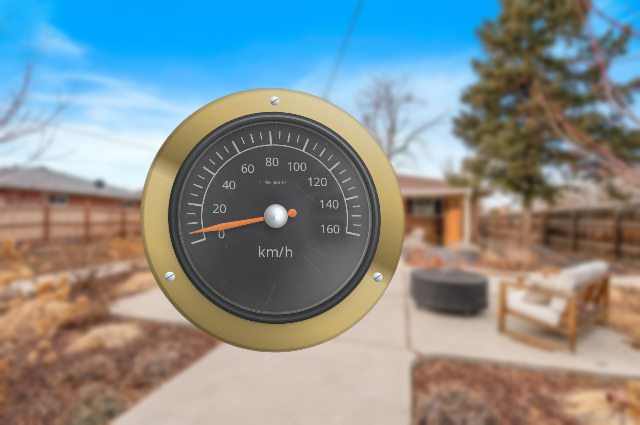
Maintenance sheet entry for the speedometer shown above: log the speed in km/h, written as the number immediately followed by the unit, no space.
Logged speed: 5km/h
